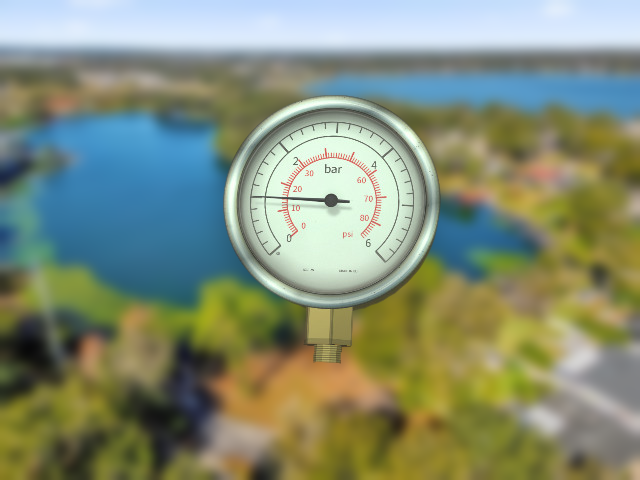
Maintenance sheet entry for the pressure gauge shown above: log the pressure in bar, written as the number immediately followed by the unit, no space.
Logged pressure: 1bar
